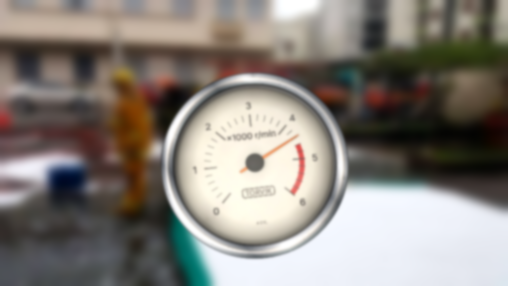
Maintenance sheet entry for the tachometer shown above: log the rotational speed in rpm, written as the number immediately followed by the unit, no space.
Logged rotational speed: 4400rpm
